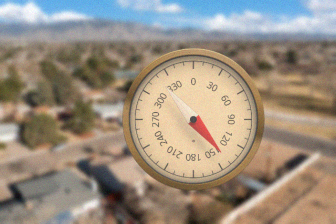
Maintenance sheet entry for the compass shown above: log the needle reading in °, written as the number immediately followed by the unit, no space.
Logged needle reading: 140°
